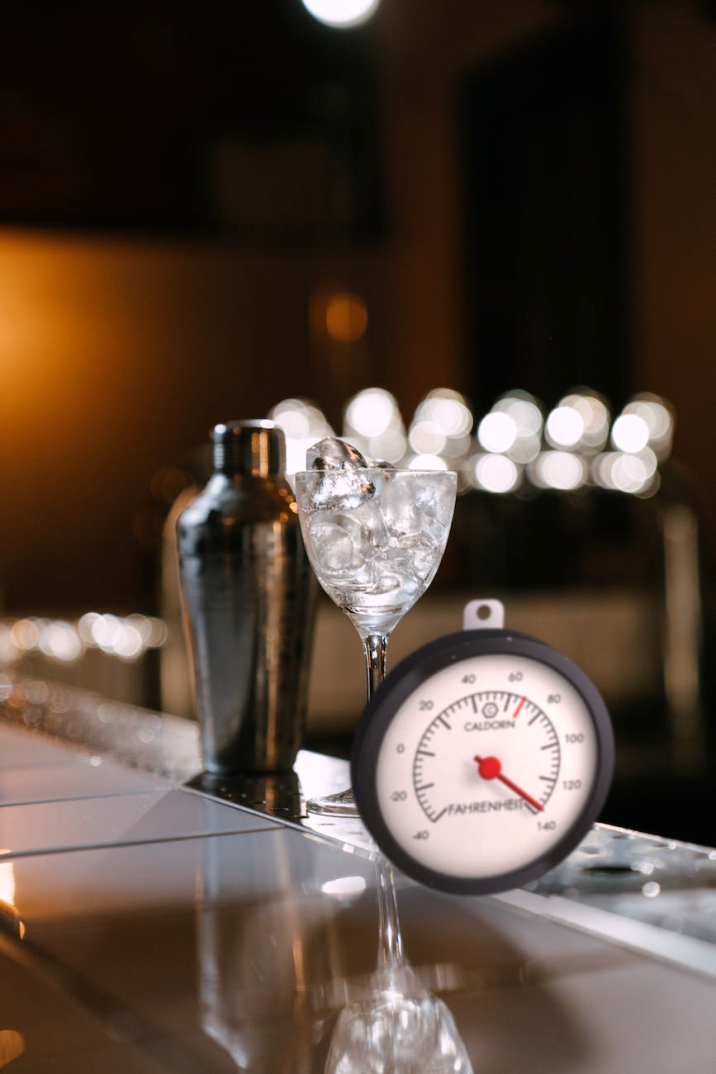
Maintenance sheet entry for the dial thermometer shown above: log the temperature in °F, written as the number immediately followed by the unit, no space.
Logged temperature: 136°F
